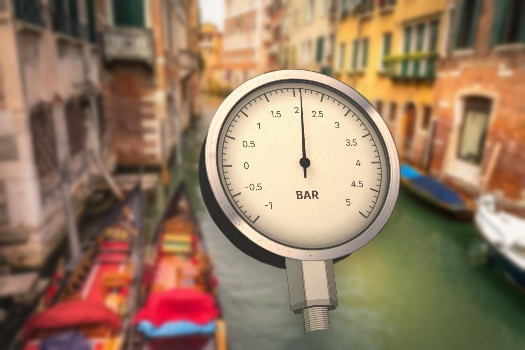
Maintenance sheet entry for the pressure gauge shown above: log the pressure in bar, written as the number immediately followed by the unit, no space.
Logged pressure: 2.1bar
